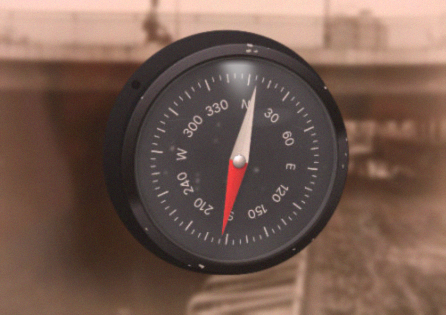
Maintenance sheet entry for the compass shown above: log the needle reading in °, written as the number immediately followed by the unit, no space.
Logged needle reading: 185°
